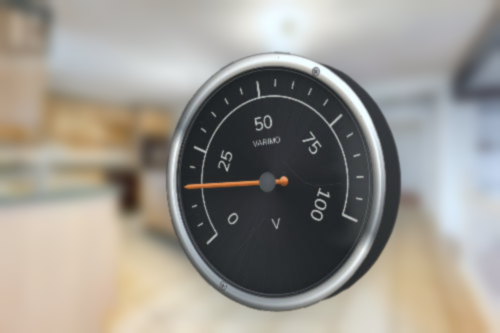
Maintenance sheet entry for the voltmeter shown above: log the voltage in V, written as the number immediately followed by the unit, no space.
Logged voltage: 15V
